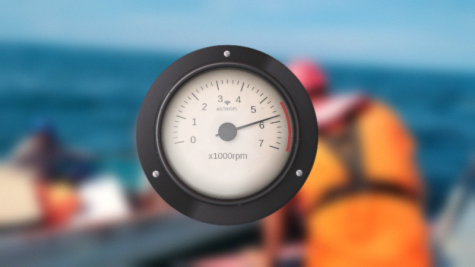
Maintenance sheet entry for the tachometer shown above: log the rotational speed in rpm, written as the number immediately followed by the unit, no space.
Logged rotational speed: 5800rpm
